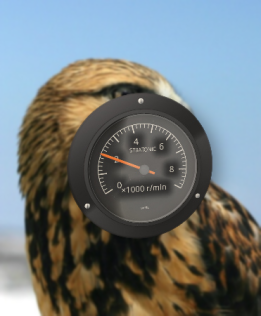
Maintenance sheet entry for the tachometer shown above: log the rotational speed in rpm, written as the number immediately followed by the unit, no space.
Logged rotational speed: 2000rpm
